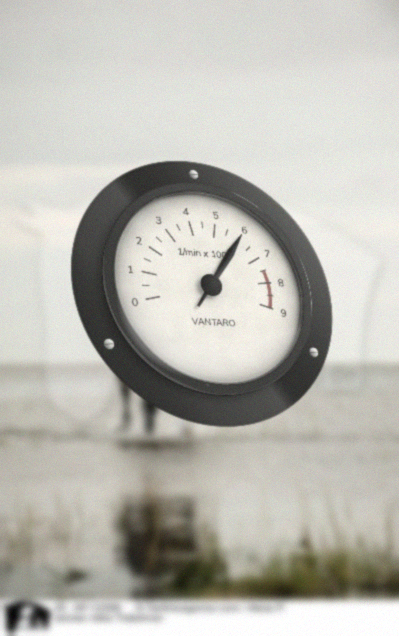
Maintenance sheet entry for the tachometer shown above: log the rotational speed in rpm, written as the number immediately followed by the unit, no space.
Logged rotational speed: 6000rpm
